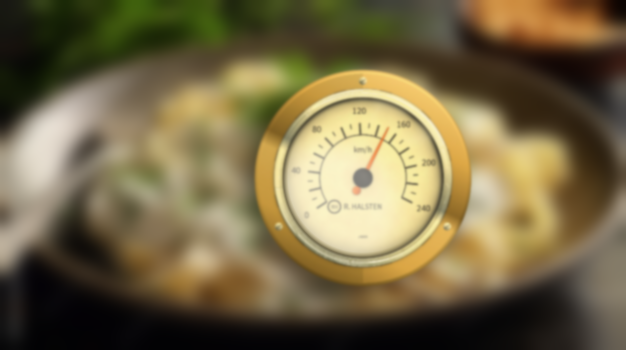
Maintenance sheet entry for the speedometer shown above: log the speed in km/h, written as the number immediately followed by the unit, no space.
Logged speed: 150km/h
